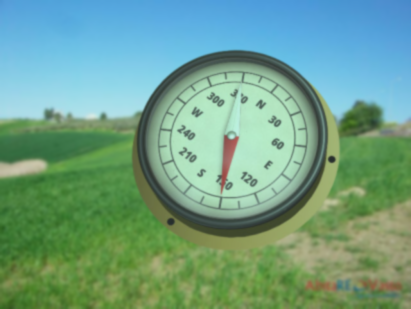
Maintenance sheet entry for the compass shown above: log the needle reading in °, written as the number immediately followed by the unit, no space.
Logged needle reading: 150°
